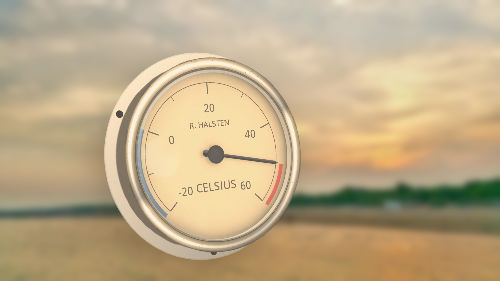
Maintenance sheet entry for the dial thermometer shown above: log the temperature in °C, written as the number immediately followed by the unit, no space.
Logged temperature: 50°C
